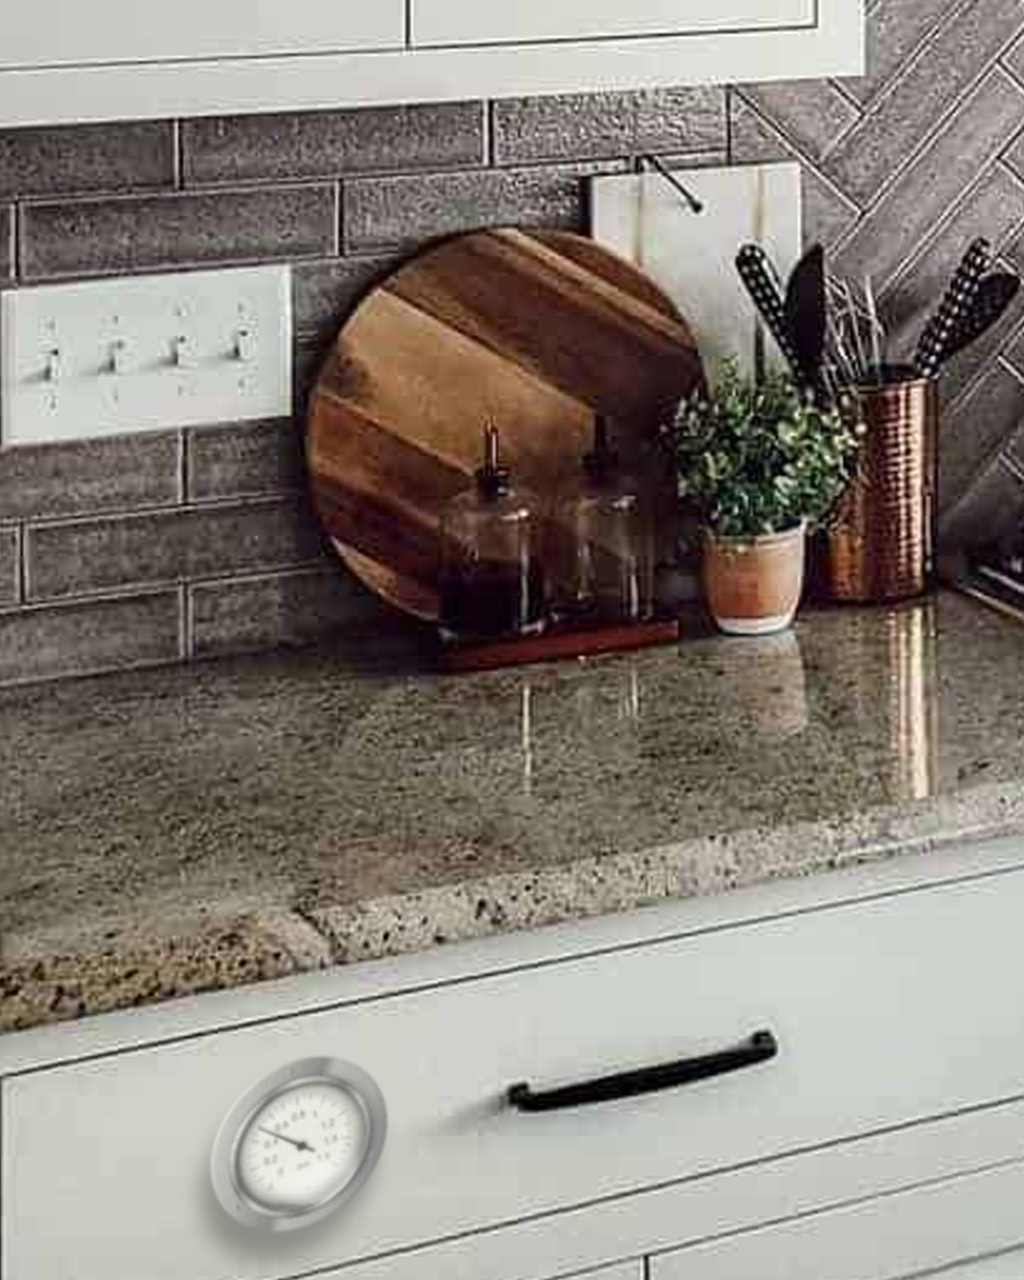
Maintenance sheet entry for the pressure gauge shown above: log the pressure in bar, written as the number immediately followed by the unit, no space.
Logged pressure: 0.5bar
